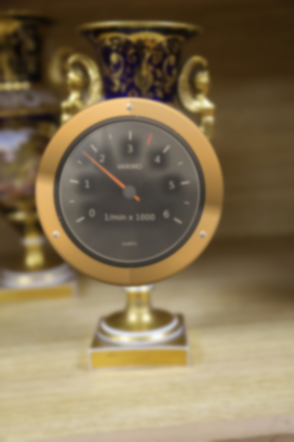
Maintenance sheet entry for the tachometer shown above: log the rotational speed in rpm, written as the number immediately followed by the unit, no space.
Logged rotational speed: 1750rpm
